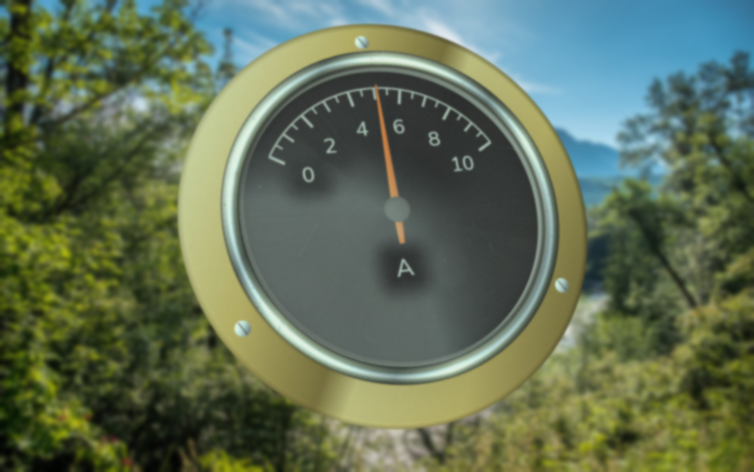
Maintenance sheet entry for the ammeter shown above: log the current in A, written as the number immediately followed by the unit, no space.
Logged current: 5A
